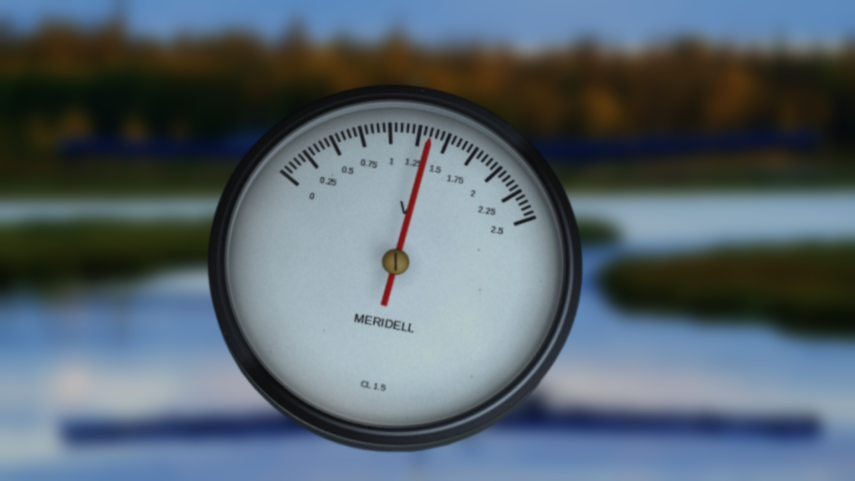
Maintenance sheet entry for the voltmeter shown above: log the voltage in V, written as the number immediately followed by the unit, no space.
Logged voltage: 1.35V
